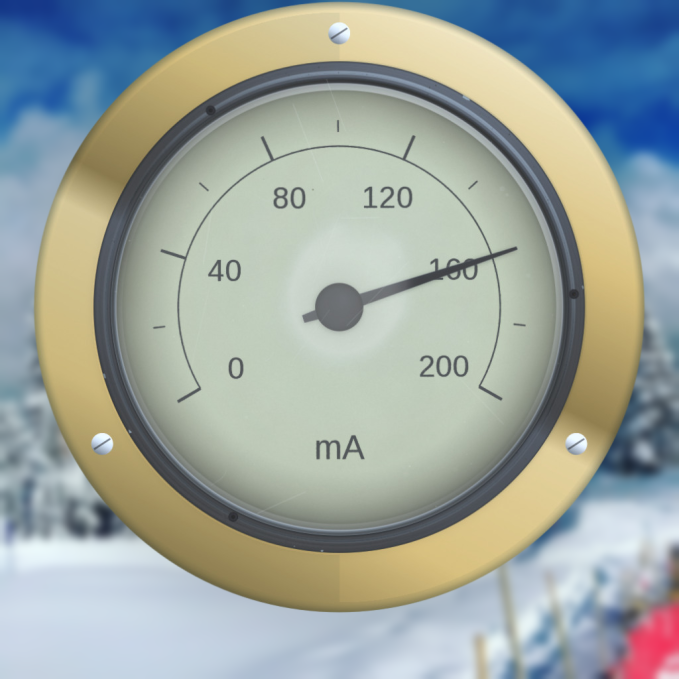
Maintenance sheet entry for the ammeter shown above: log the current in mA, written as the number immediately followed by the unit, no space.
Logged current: 160mA
